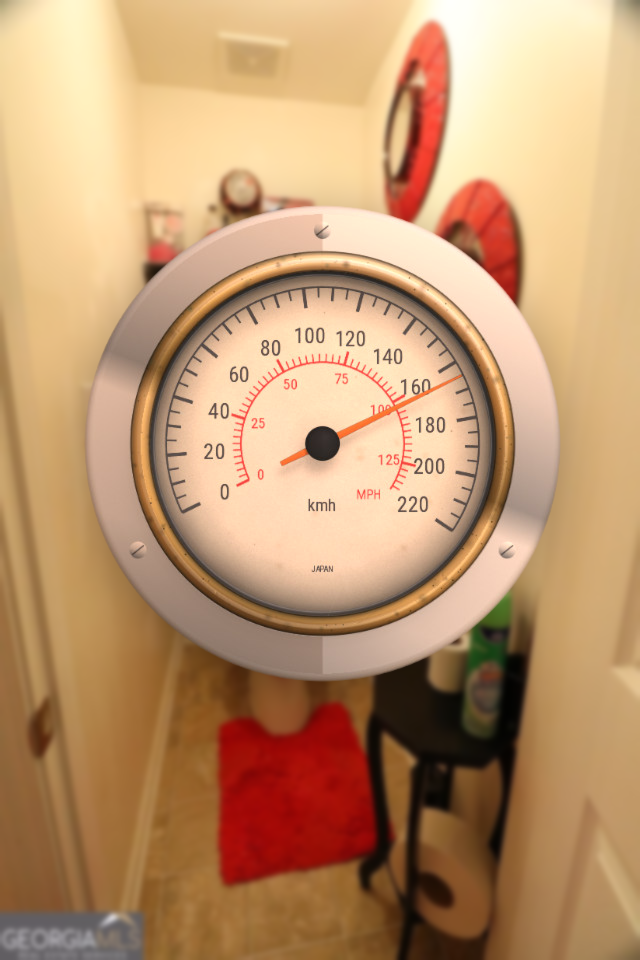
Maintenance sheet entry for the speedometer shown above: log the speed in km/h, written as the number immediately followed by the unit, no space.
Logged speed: 165km/h
